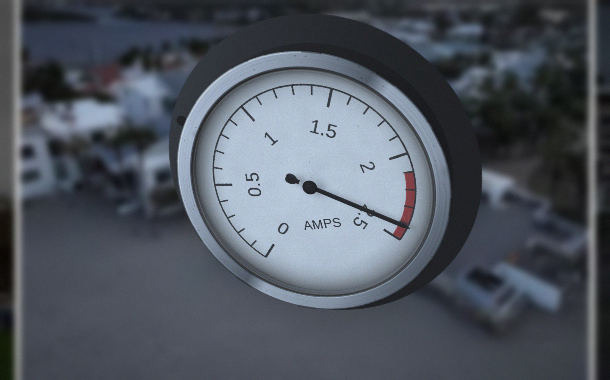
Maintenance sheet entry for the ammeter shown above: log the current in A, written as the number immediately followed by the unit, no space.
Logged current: 2.4A
